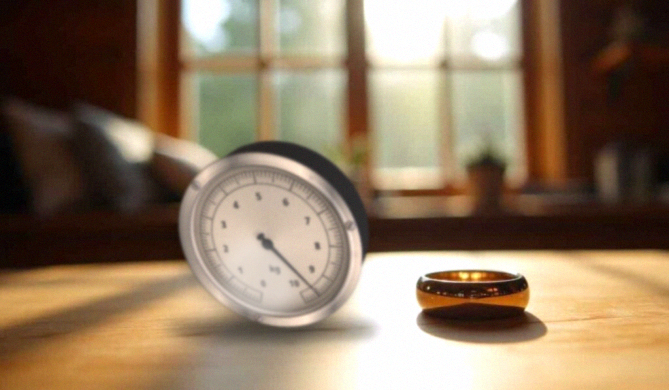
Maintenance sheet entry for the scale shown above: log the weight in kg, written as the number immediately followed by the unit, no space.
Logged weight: 9.5kg
